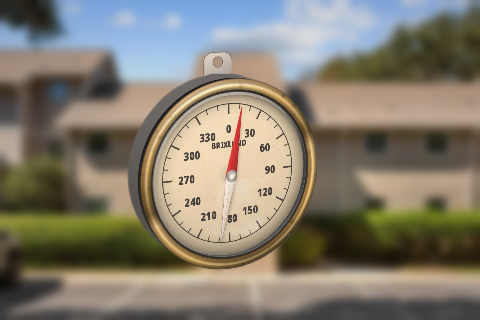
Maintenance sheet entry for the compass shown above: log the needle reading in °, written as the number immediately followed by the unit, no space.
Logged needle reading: 10°
